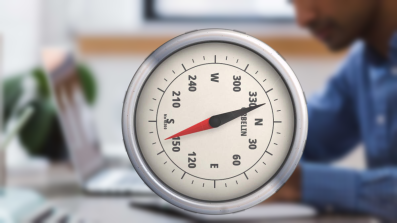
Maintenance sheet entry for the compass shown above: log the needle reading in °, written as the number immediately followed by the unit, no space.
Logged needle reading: 160°
